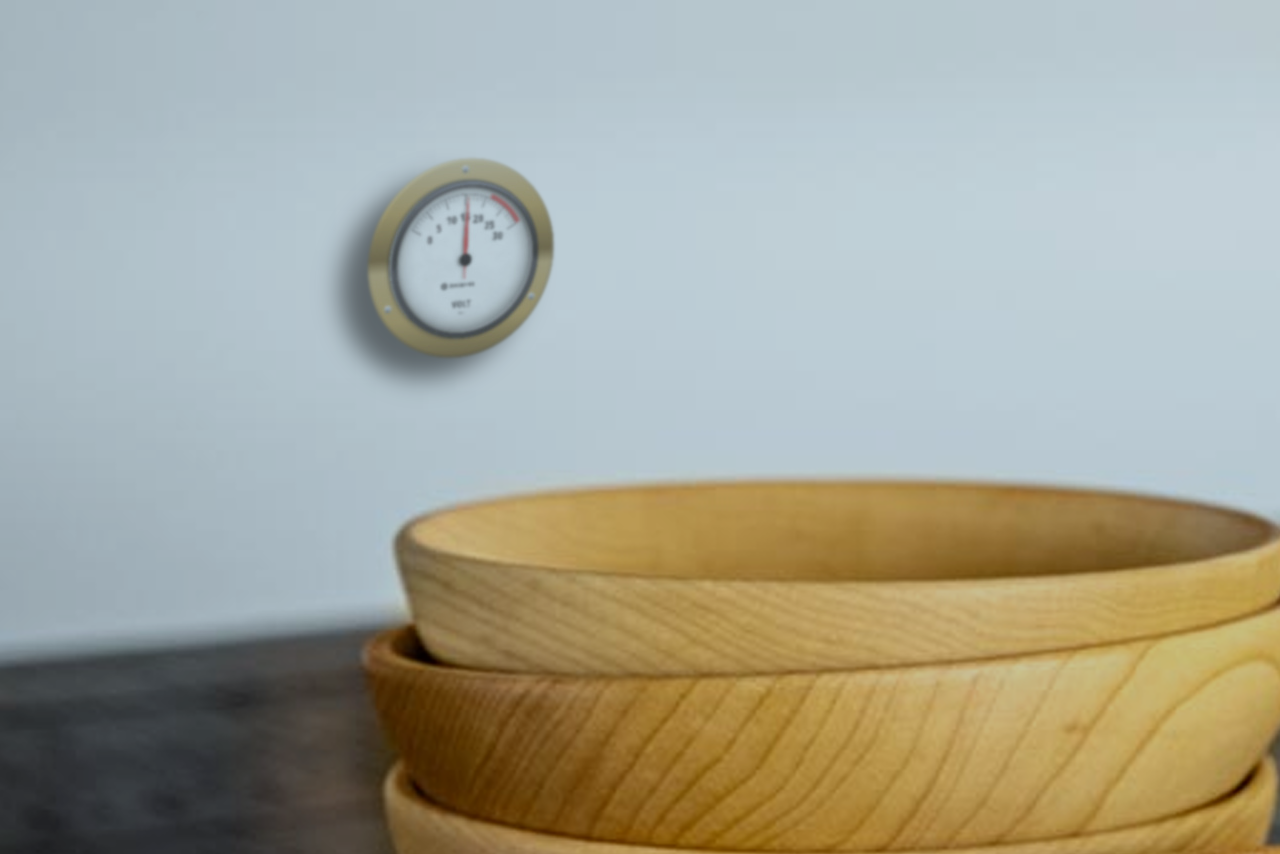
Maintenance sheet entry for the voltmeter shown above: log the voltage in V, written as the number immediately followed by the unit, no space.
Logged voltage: 15V
